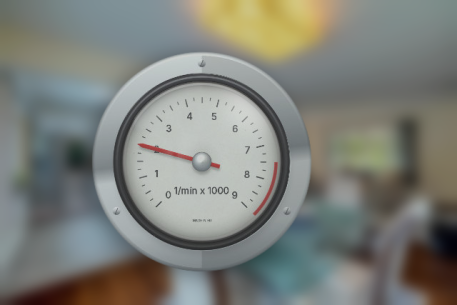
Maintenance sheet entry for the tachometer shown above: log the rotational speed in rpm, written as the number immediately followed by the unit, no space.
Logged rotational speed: 2000rpm
